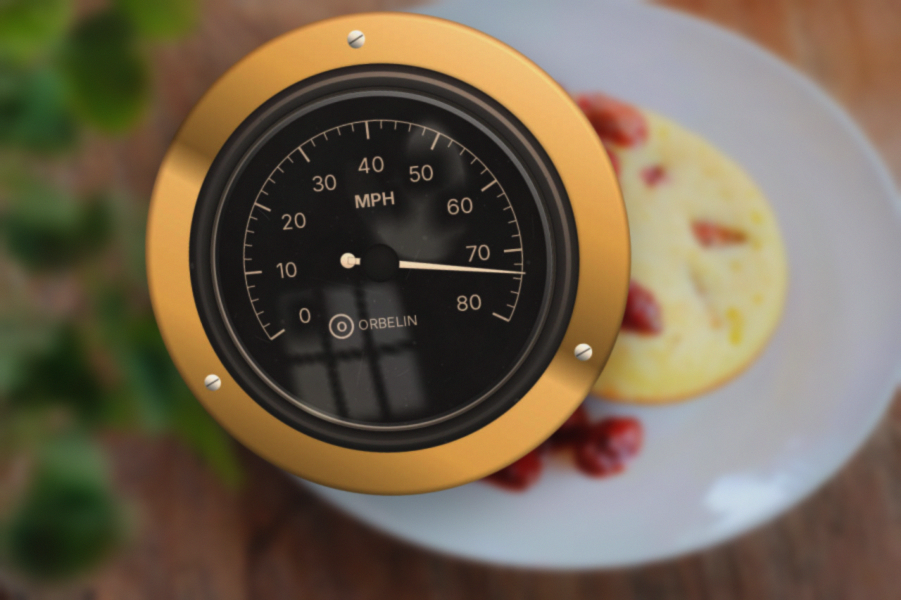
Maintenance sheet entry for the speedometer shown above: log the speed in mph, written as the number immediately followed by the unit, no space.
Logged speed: 73mph
